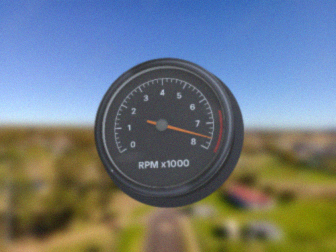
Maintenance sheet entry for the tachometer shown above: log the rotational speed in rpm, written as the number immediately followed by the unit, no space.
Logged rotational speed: 7600rpm
